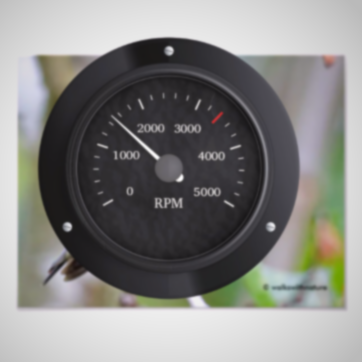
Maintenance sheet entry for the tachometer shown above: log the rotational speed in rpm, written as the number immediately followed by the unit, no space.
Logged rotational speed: 1500rpm
